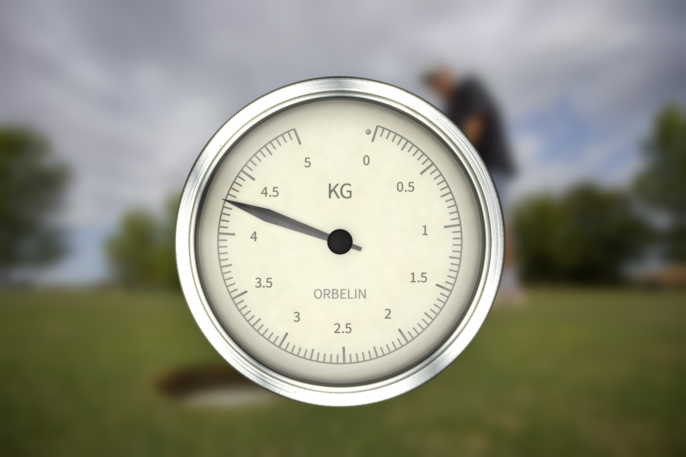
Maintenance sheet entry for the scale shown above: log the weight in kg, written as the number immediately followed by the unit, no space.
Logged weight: 4.25kg
